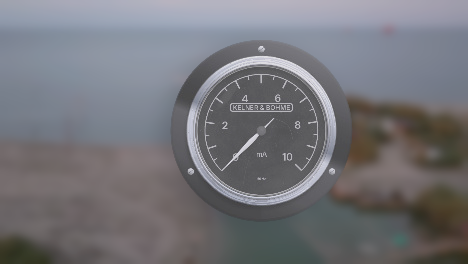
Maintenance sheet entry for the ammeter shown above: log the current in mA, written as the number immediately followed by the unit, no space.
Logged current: 0mA
